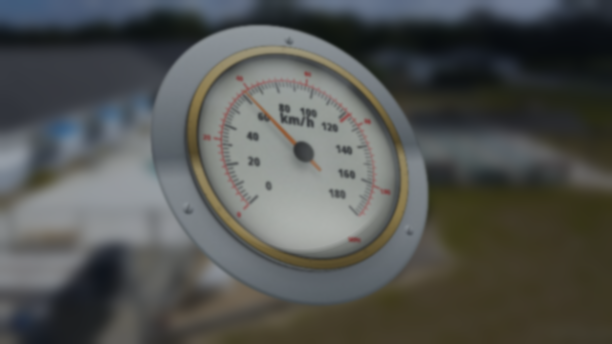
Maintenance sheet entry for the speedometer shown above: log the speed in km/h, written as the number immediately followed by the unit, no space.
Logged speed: 60km/h
